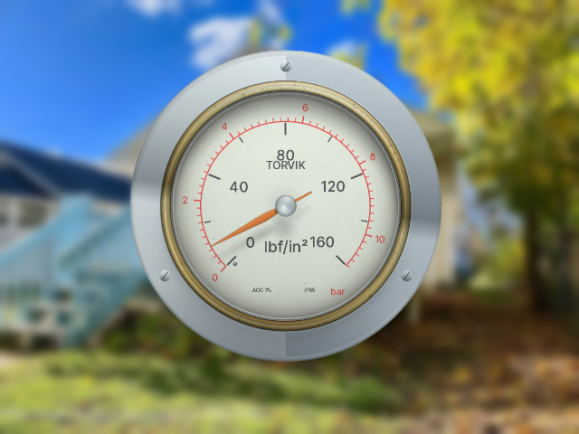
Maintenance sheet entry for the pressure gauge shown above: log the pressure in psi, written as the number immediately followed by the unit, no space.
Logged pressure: 10psi
